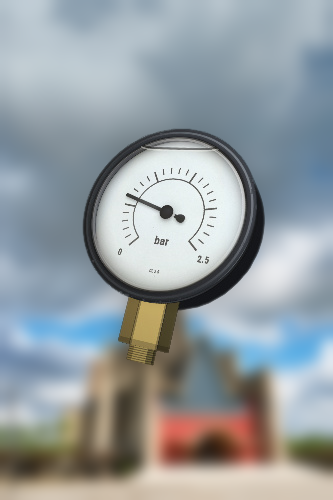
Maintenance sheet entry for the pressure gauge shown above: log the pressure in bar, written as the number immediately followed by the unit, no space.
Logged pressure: 0.6bar
